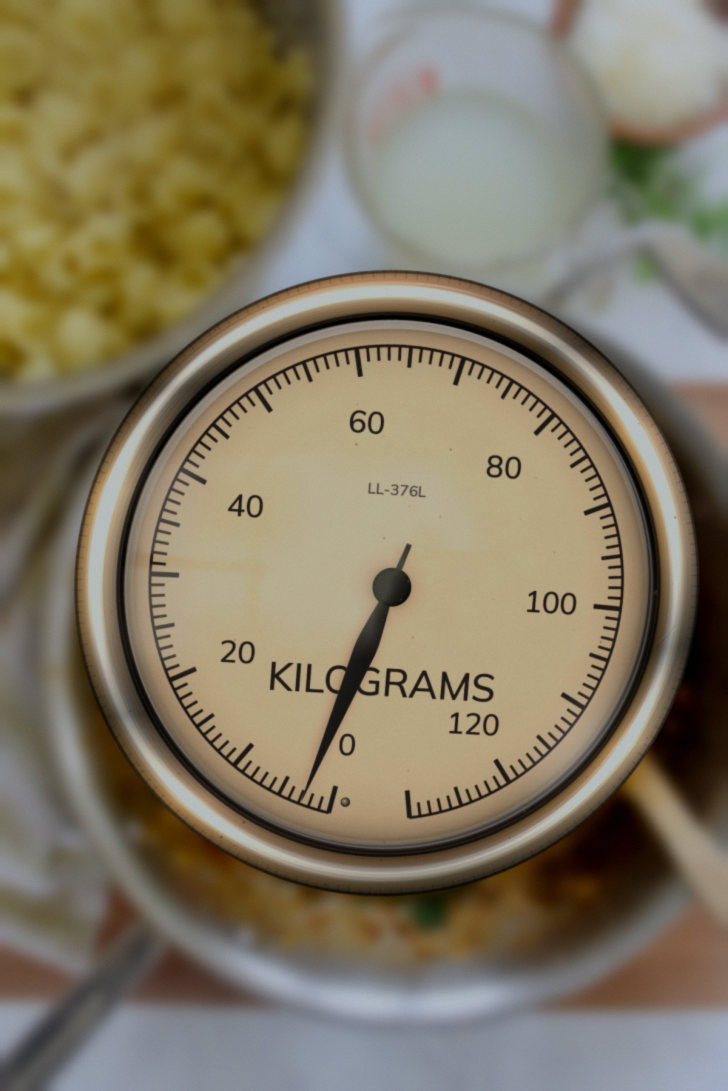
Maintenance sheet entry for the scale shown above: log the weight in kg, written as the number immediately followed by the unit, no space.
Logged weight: 3kg
